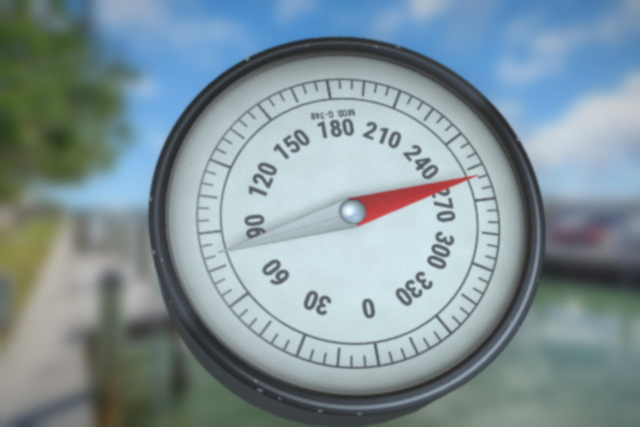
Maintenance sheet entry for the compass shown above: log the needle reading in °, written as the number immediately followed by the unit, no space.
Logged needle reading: 260°
